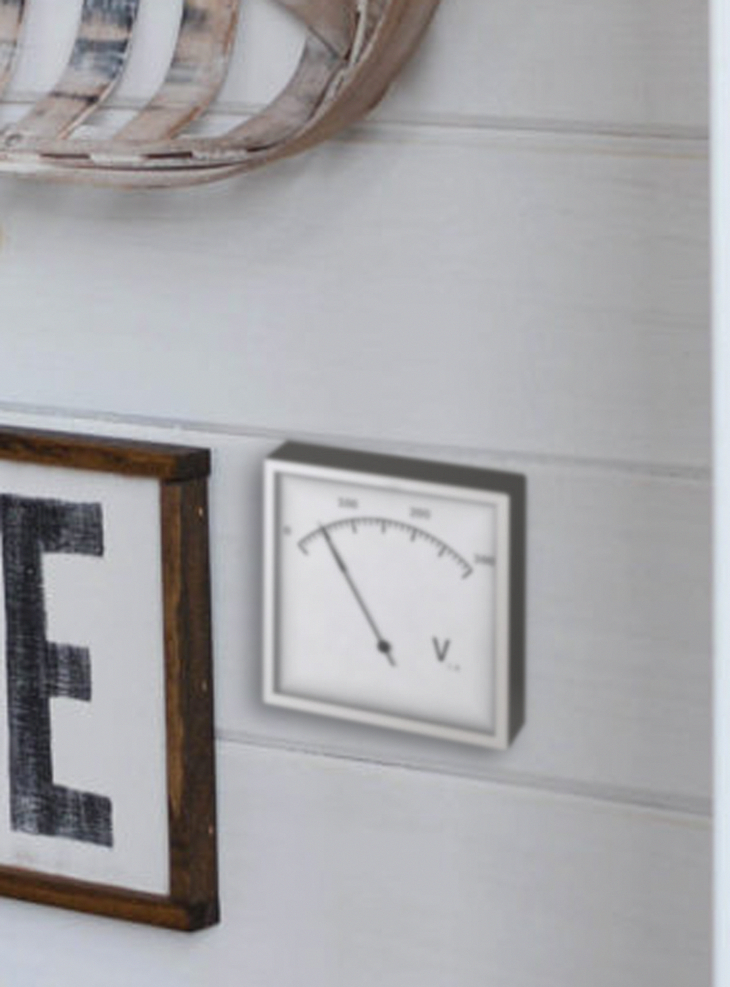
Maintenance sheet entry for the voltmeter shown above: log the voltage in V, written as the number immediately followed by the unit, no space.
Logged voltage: 50V
